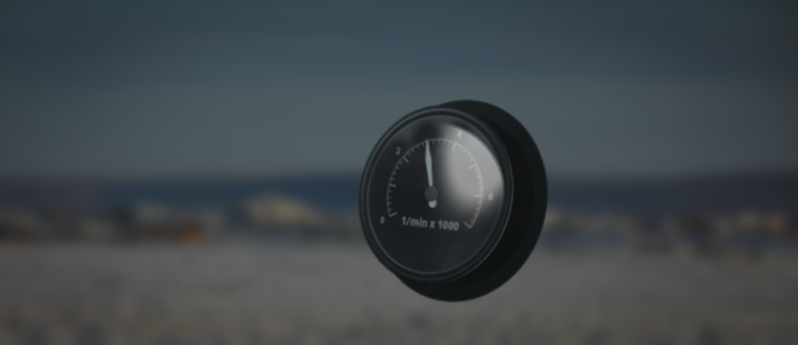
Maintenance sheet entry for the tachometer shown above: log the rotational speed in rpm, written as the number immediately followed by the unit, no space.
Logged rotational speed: 3000rpm
